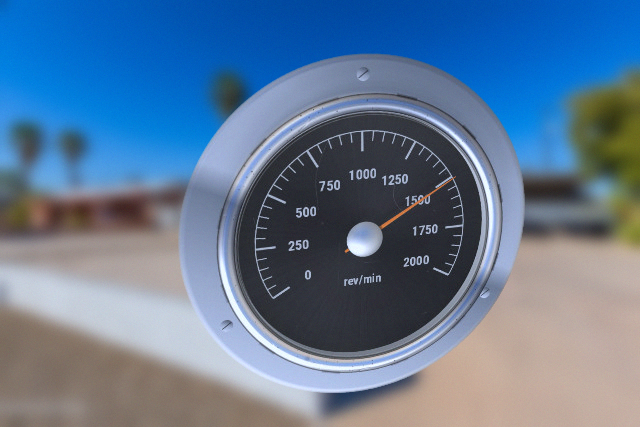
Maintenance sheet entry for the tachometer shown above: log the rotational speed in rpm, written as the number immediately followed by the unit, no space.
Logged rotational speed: 1500rpm
